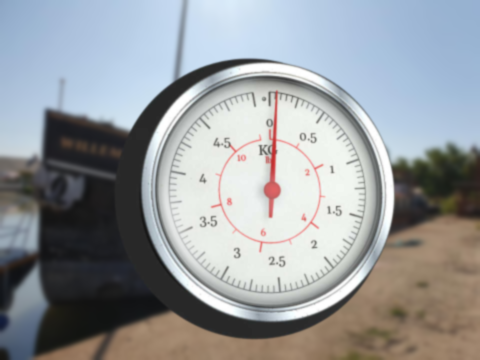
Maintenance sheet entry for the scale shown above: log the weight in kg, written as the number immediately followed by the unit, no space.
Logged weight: 0.05kg
